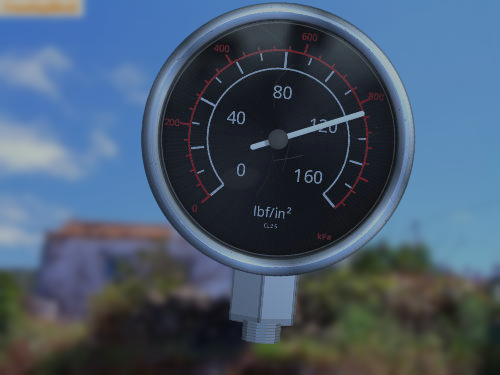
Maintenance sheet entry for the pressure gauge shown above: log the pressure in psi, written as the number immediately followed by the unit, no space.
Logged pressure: 120psi
